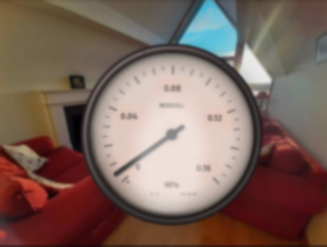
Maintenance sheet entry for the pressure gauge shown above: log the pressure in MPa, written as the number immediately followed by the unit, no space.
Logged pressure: 0.005MPa
